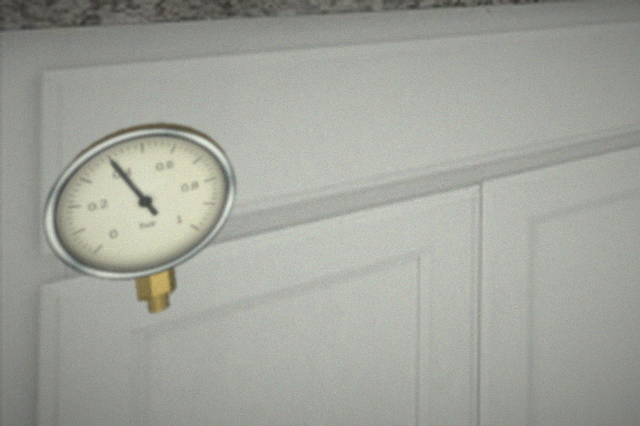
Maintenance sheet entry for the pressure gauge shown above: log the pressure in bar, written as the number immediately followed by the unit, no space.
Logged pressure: 0.4bar
